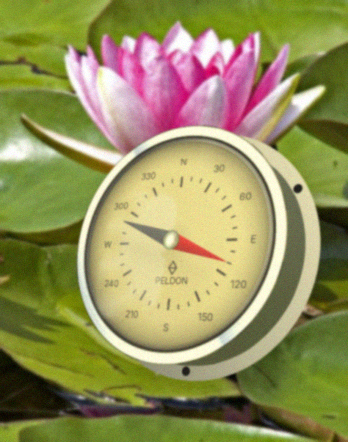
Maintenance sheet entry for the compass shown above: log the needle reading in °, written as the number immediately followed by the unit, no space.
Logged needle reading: 110°
